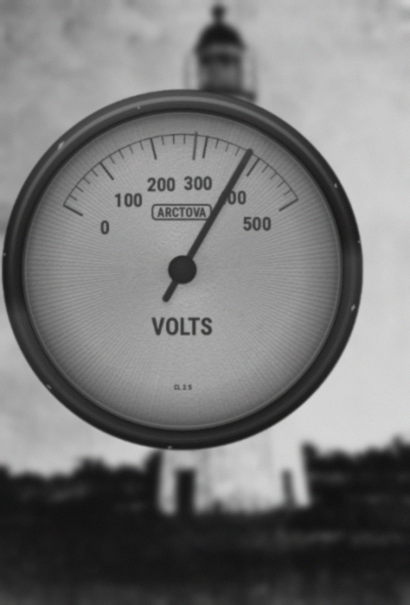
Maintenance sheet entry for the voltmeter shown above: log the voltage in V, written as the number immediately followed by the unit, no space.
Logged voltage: 380V
